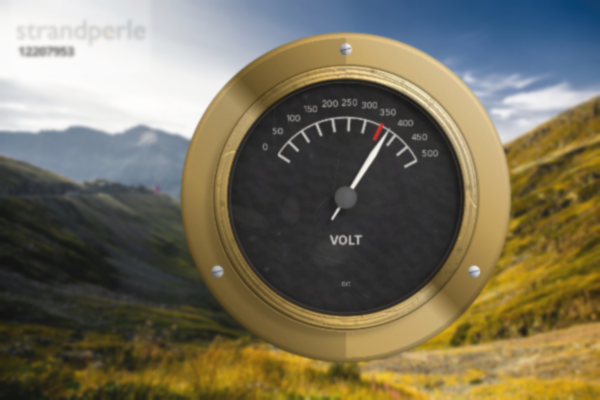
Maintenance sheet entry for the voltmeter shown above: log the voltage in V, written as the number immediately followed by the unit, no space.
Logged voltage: 375V
